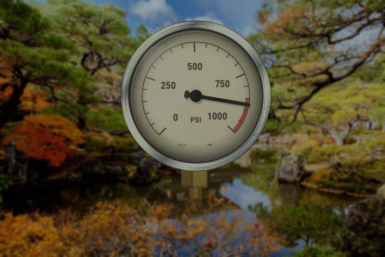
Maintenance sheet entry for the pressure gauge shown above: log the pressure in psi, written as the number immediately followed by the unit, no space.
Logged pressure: 875psi
